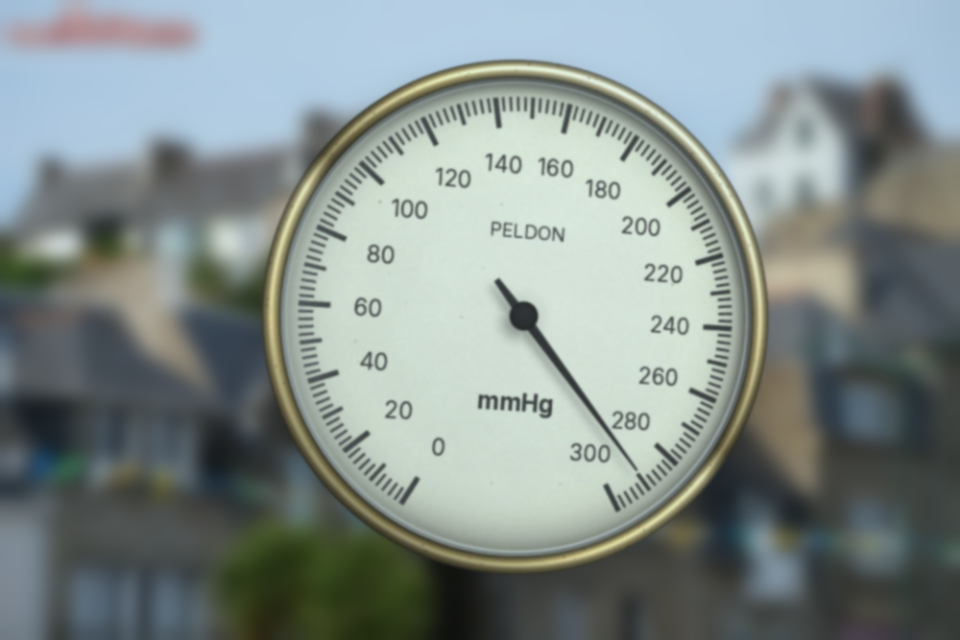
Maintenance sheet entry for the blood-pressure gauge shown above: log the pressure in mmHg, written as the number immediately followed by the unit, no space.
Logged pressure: 290mmHg
